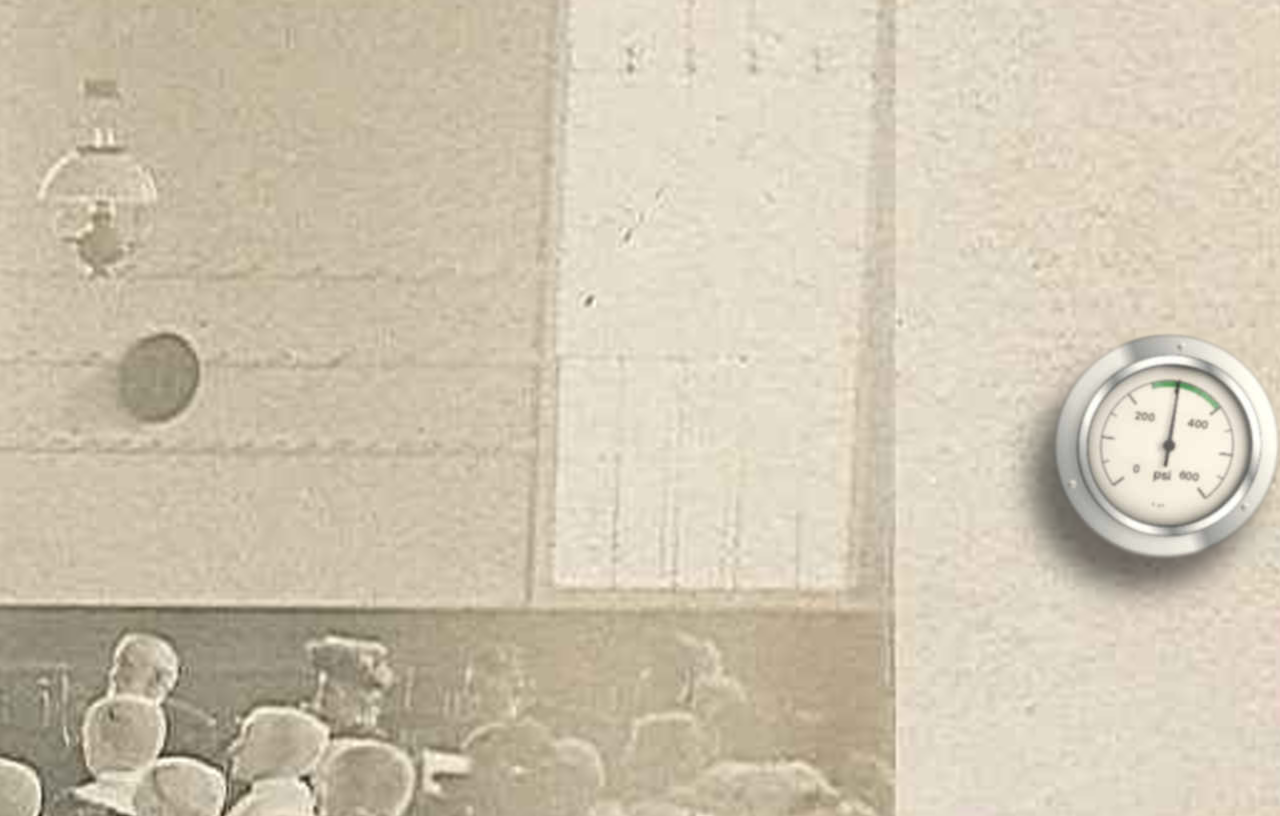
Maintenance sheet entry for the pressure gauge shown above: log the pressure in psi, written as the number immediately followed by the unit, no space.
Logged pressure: 300psi
